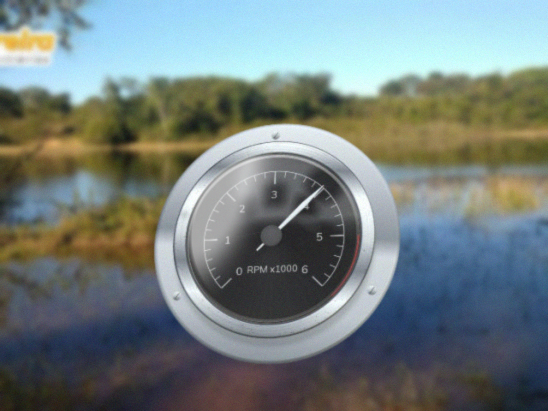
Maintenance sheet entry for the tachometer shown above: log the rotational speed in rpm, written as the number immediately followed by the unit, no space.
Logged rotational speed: 4000rpm
